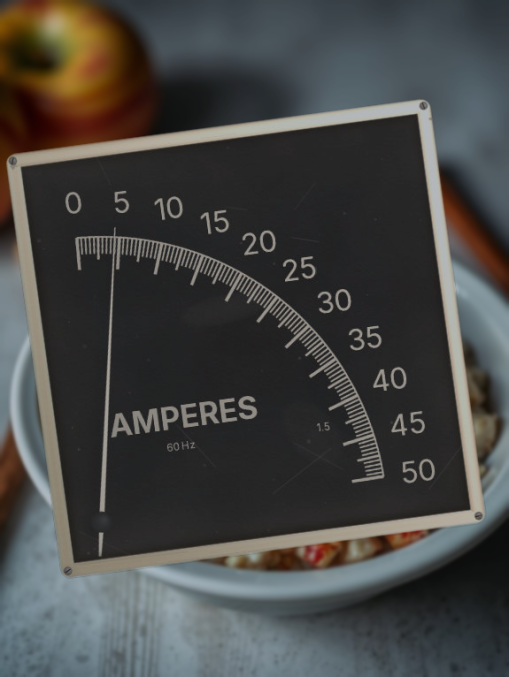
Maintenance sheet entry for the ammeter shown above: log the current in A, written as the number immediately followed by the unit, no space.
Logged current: 4.5A
